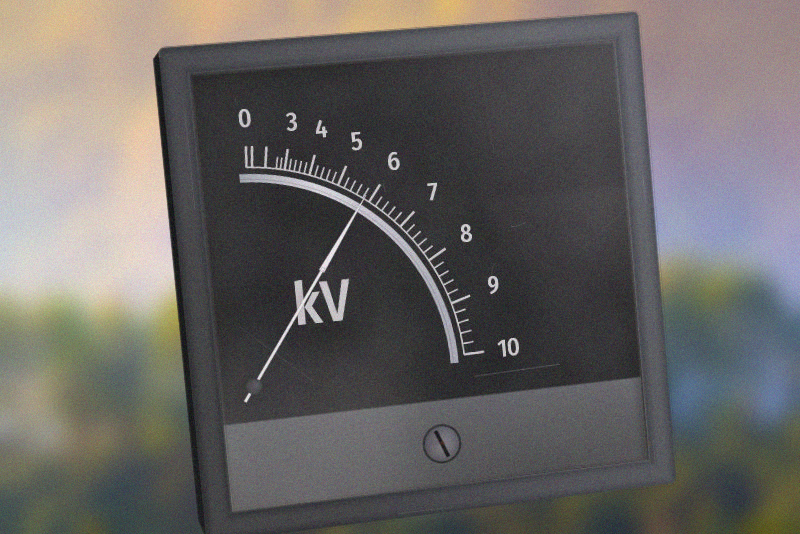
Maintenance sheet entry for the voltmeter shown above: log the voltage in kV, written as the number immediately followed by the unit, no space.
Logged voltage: 5.8kV
